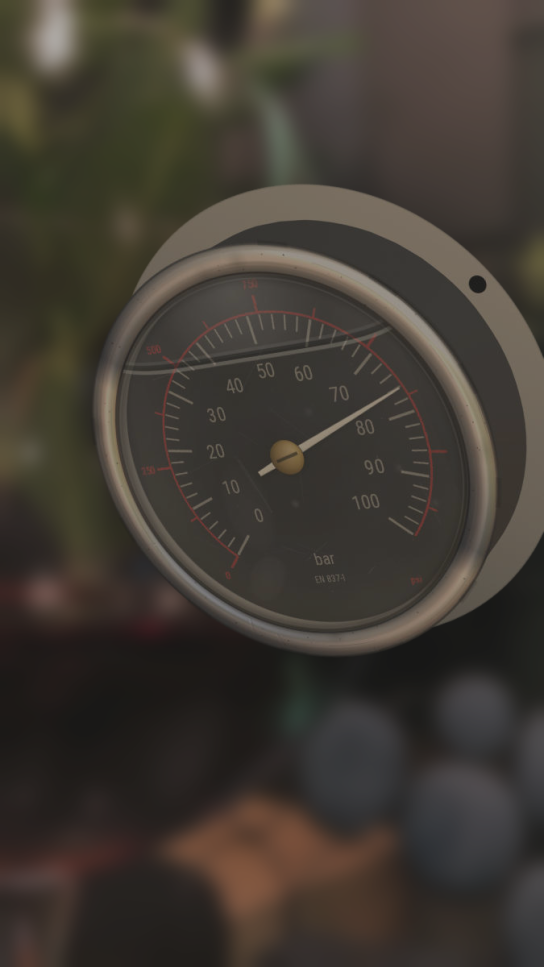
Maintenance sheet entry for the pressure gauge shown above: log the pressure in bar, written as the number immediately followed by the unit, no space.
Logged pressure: 76bar
